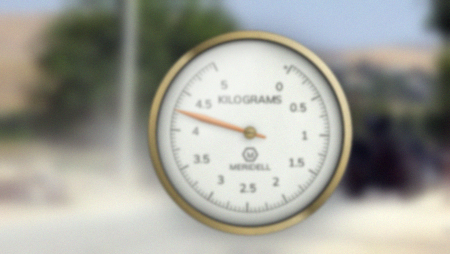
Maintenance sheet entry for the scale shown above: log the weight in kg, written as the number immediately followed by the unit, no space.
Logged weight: 4.25kg
